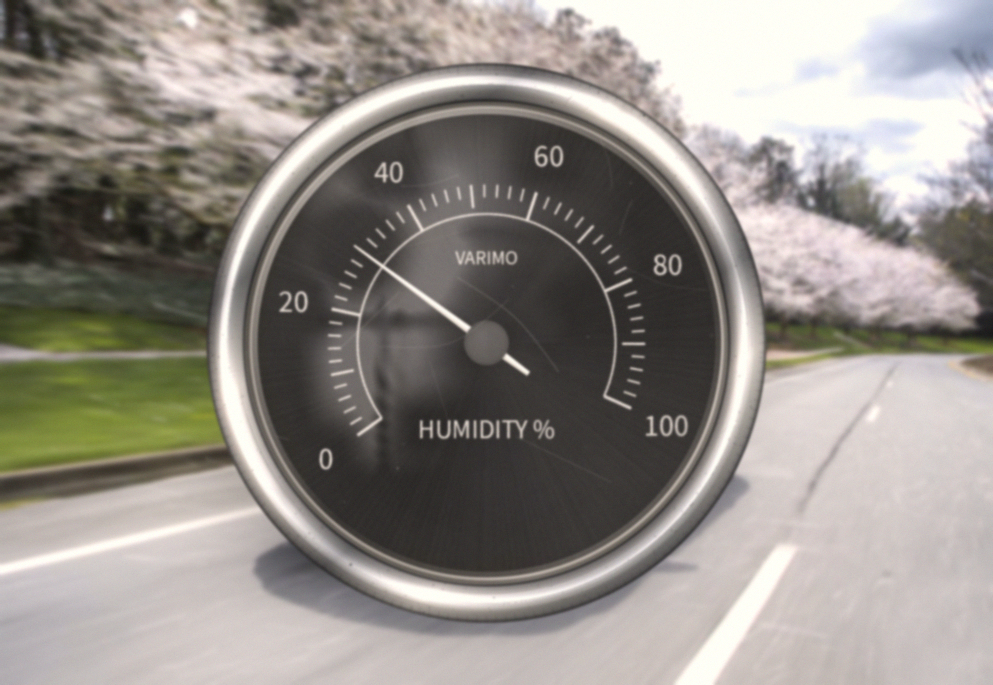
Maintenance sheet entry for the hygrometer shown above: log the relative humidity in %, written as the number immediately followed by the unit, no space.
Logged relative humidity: 30%
